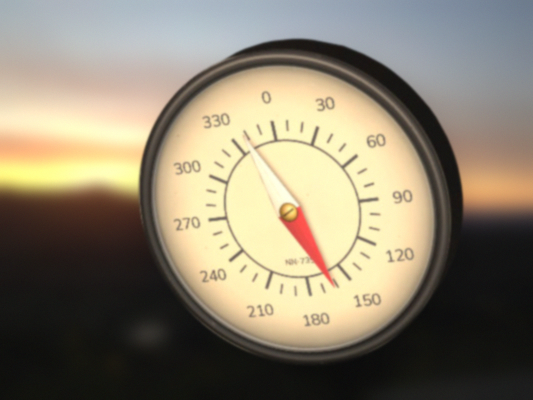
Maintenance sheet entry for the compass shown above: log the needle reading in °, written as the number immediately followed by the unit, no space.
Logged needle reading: 160°
